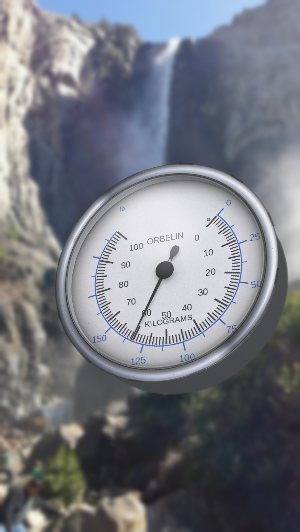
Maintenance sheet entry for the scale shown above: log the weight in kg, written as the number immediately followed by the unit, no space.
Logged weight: 60kg
